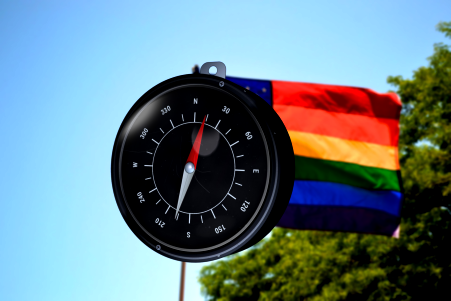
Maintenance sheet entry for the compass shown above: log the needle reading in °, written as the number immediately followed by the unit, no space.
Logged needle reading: 15°
